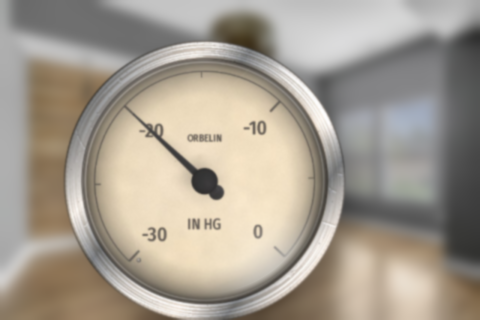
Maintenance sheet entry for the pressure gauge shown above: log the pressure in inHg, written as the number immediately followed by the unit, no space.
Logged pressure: -20inHg
